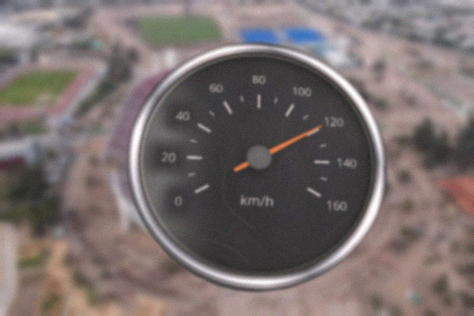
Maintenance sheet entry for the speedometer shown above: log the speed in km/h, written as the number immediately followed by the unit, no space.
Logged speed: 120km/h
